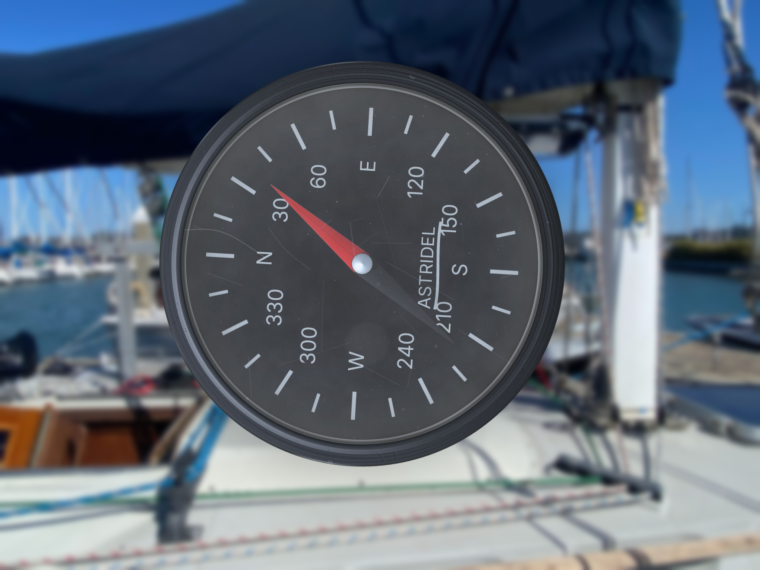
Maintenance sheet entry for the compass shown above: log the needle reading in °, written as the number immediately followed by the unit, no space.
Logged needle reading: 37.5°
